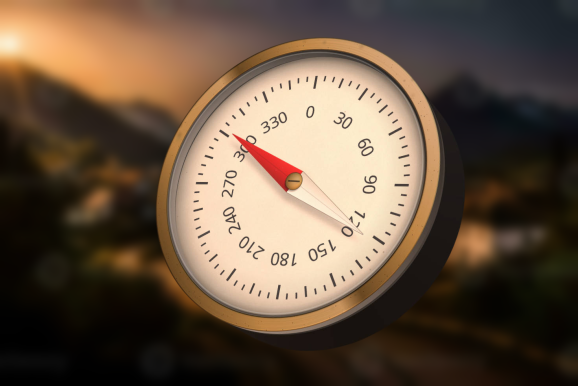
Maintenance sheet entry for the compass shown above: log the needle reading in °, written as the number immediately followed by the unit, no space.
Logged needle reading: 302.5°
